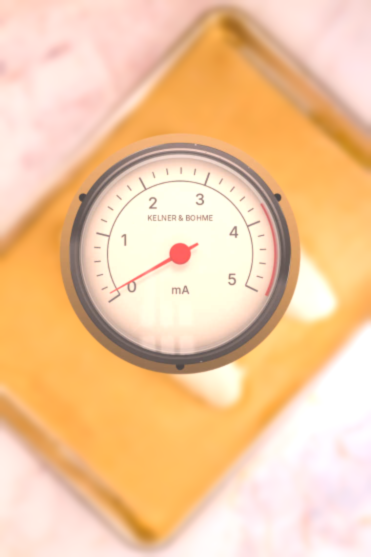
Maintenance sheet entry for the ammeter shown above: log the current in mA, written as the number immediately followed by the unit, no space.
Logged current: 0.1mA
